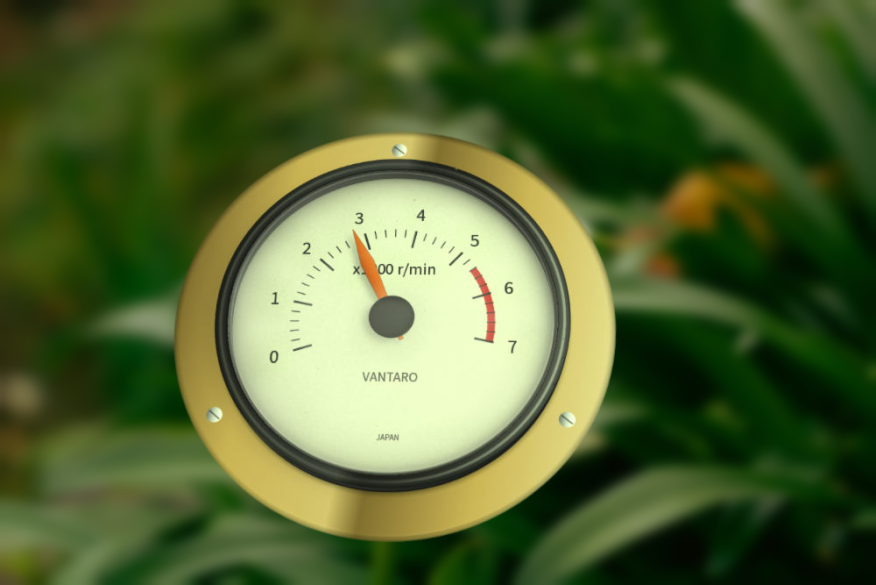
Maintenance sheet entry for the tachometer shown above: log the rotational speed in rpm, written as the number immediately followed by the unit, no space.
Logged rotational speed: 2800rpm
